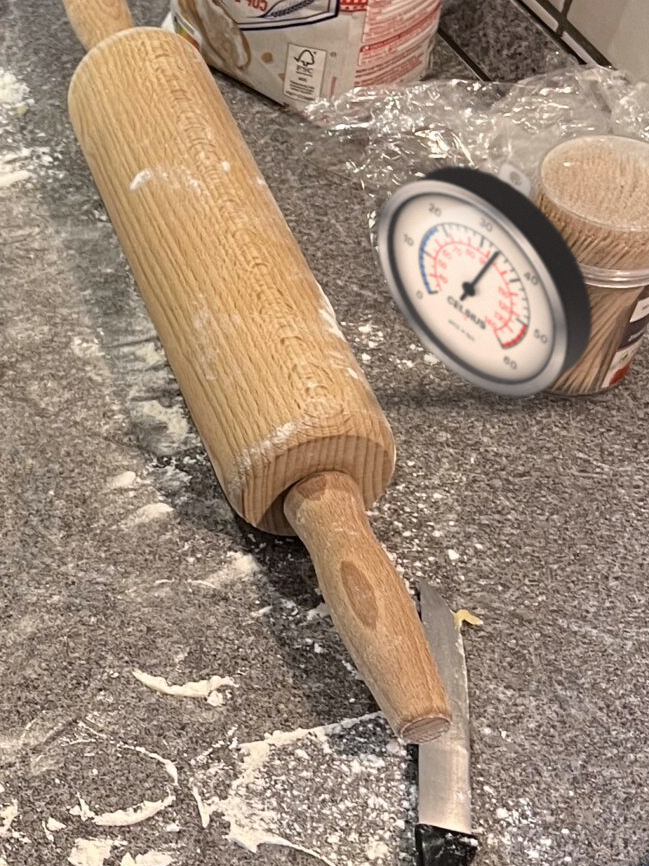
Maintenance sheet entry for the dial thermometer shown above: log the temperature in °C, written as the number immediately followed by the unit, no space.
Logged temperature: 34°C
